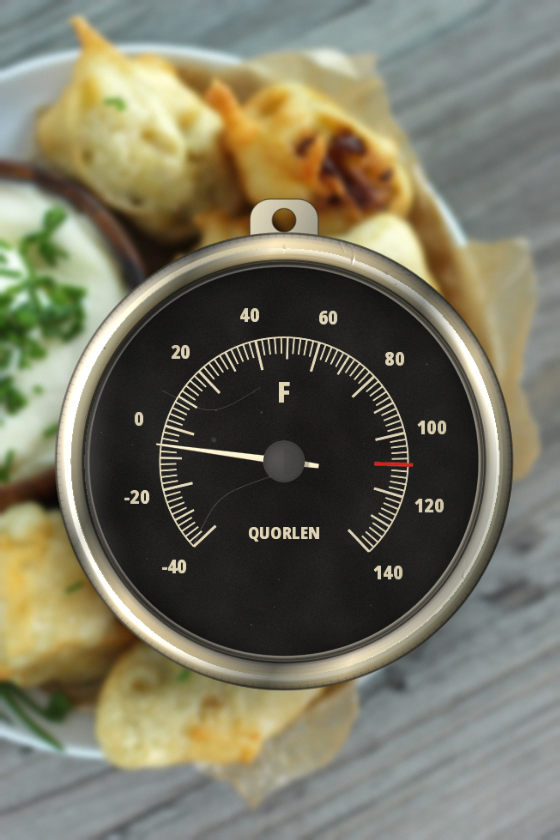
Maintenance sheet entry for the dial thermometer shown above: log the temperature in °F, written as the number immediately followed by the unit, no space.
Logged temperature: -6°F
